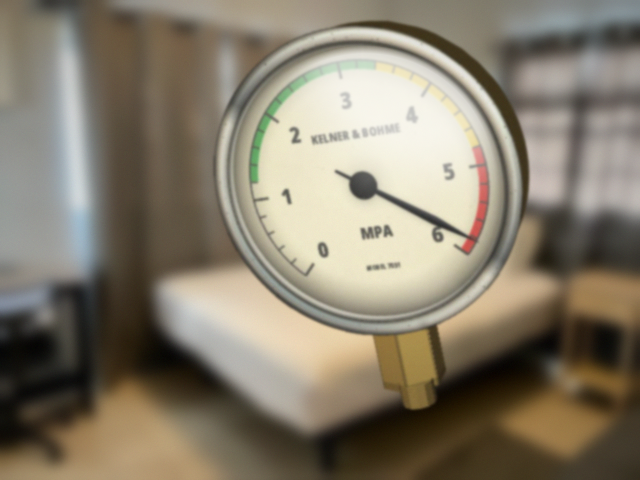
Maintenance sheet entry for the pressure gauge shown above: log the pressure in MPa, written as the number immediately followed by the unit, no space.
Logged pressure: 5.8MPa
